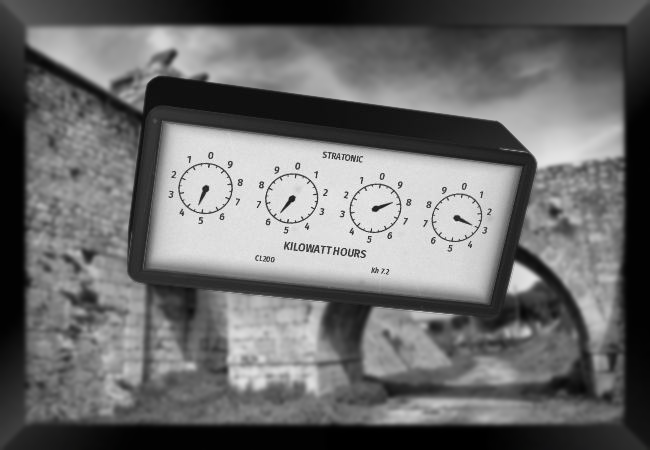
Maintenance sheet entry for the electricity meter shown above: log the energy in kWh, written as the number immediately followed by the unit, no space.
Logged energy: 4583kWh
